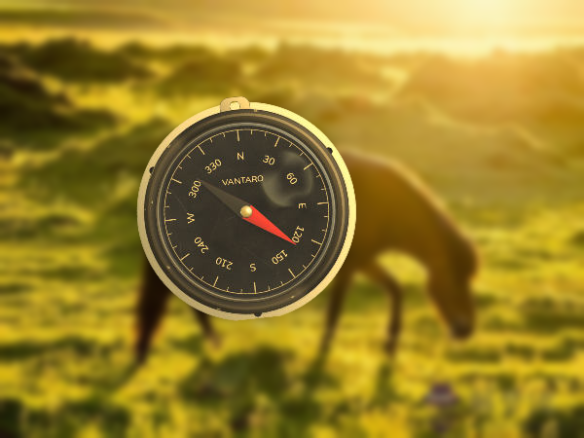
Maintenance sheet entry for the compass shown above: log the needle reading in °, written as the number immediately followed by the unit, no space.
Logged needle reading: 130°
